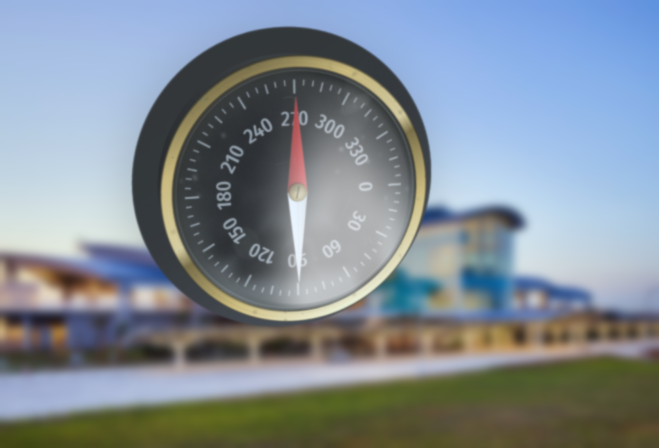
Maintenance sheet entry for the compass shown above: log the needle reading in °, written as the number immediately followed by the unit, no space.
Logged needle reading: 270°
